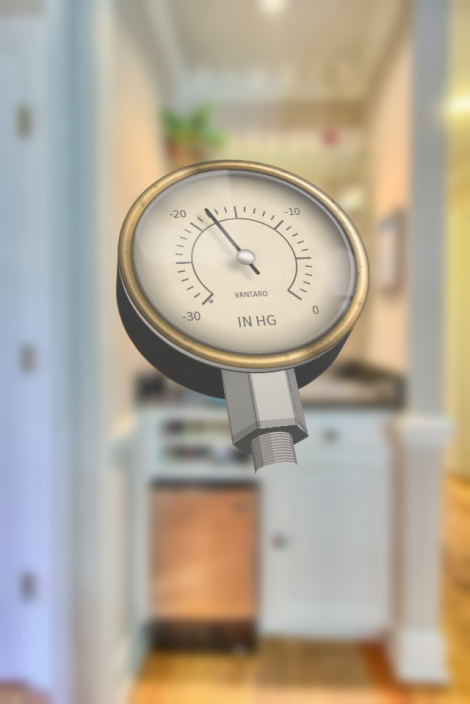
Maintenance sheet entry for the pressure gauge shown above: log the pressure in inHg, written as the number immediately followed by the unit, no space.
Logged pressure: -18inHg
